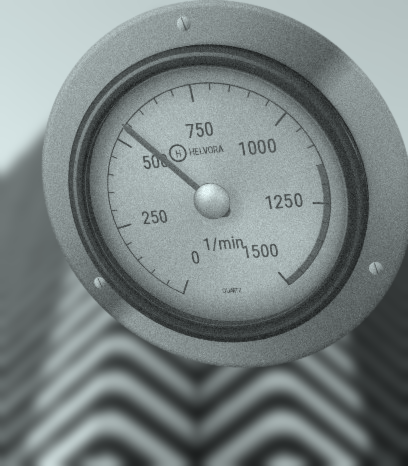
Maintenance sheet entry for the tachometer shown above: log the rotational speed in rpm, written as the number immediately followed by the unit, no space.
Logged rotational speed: 550rpm
